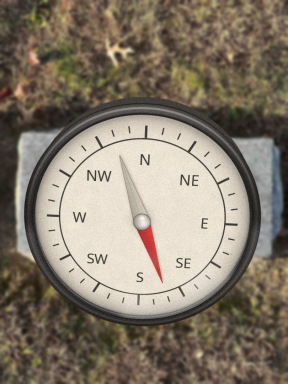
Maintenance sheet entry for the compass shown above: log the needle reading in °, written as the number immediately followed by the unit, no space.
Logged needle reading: 160°
